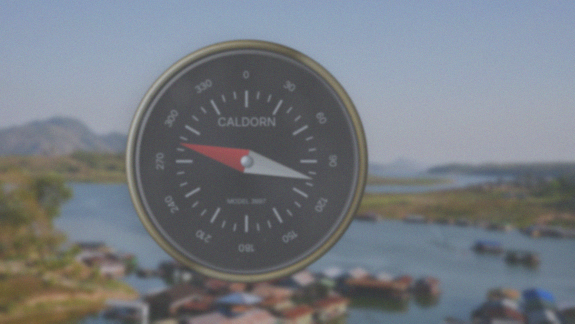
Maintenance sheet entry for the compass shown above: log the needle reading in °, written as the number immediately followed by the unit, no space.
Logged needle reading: 285°
